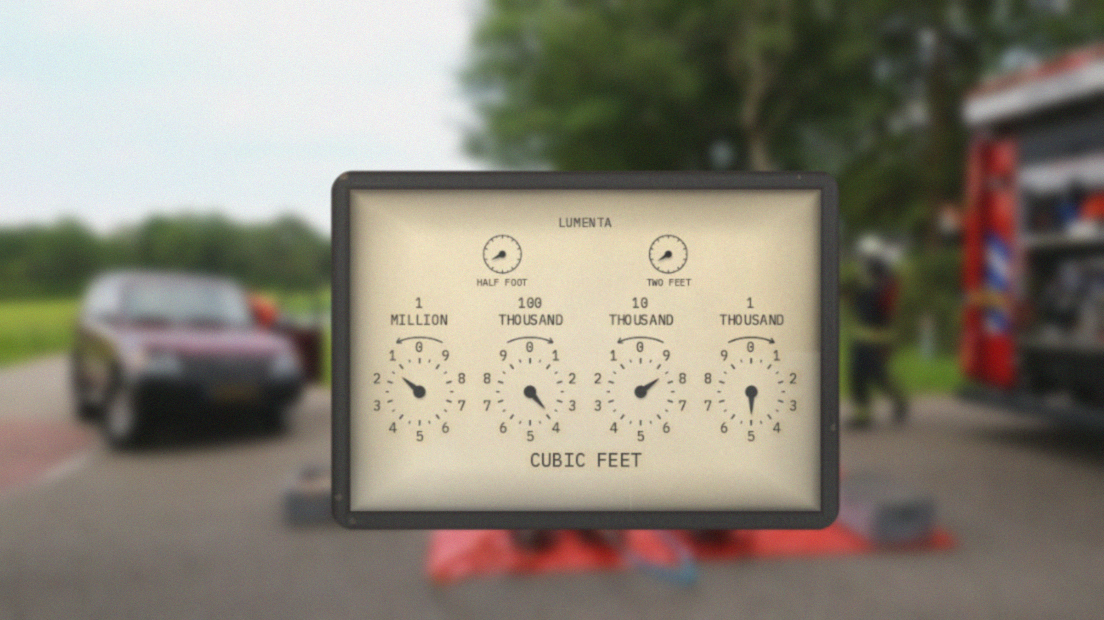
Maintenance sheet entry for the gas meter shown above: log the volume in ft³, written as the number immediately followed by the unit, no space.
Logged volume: 138500ft³
